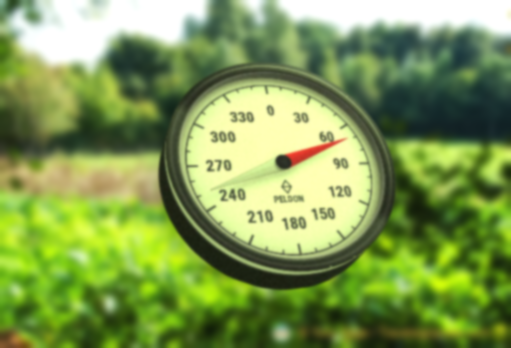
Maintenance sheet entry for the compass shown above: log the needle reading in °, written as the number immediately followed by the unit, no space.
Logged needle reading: 70°
